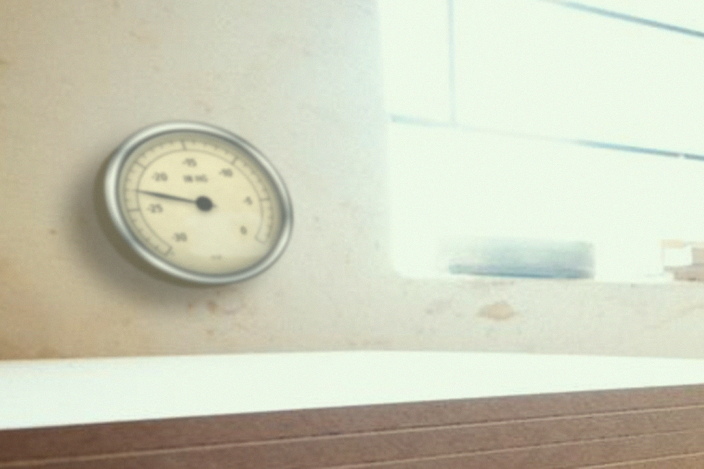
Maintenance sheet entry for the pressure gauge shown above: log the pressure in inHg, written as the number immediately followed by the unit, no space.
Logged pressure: -23inHg
